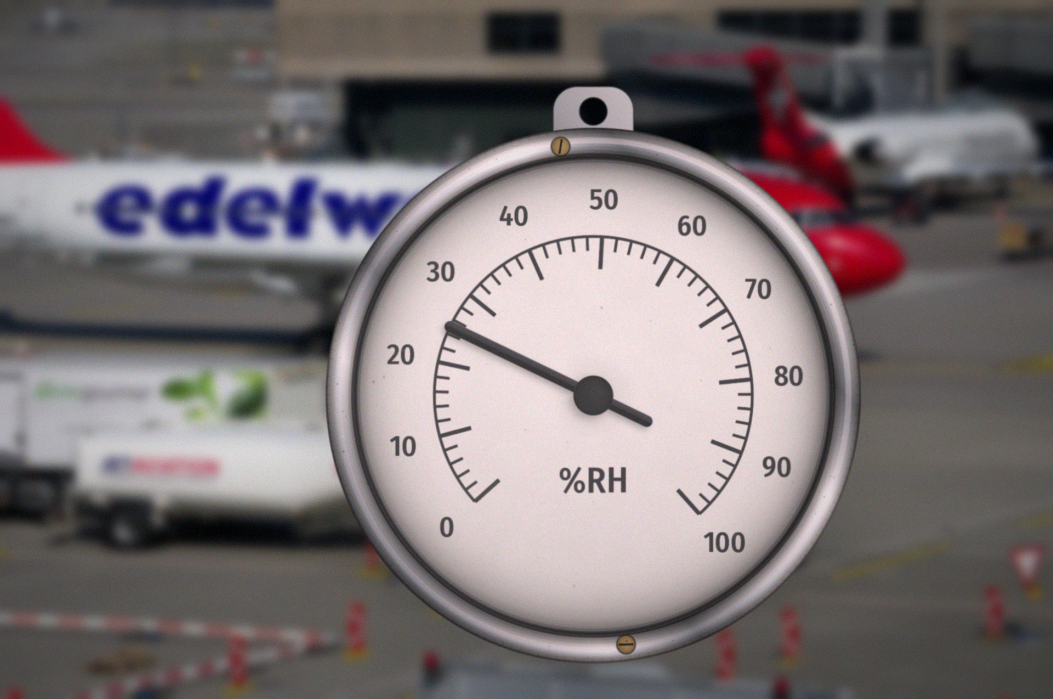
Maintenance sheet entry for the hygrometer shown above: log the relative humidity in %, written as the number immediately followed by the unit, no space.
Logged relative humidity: 25%
